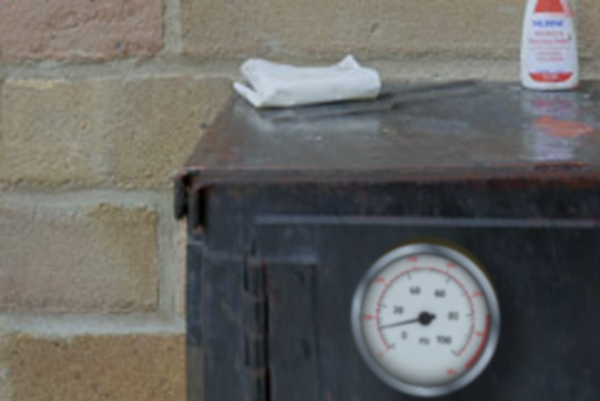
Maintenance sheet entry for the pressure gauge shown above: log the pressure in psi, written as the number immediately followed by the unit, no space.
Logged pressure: 10psi
